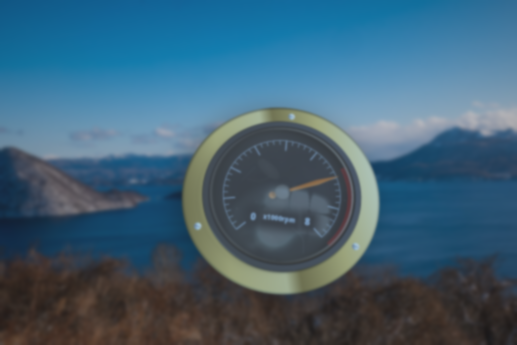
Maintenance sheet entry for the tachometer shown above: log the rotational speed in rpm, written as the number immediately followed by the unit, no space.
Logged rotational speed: 6000rpm
